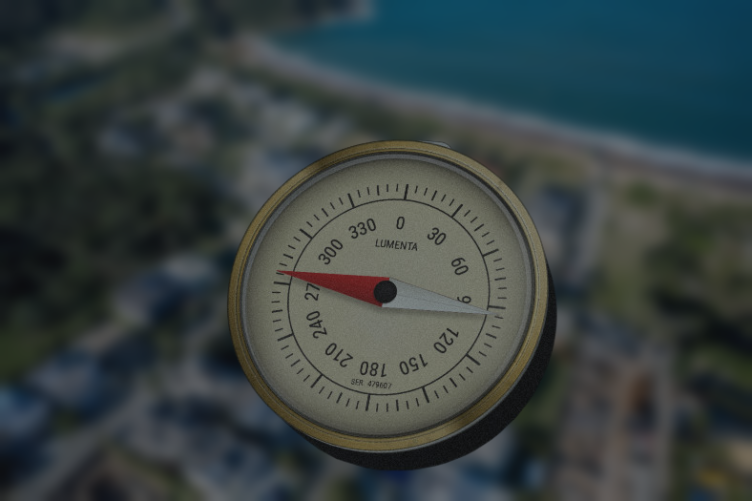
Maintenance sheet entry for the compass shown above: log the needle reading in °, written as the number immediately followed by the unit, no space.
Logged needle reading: 275°
